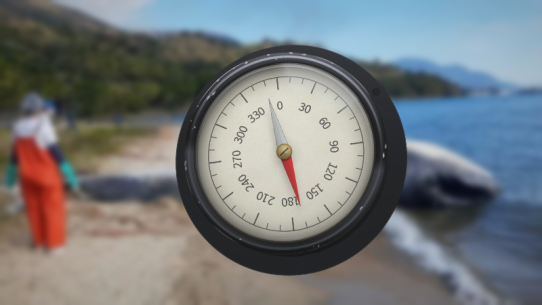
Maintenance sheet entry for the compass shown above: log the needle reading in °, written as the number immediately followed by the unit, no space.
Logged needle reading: 170°
